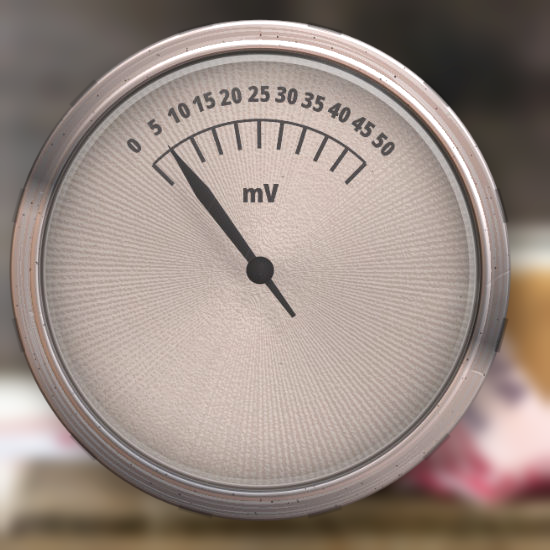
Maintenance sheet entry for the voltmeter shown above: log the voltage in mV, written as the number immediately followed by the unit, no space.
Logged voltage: 5mV
